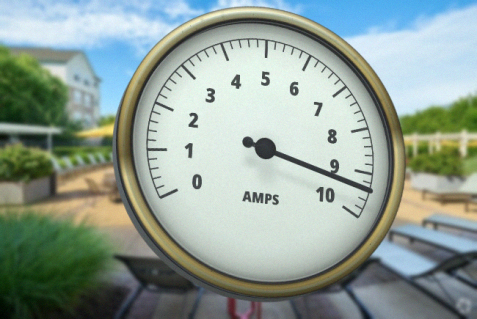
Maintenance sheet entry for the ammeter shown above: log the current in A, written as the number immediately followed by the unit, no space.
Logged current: 9.4A
